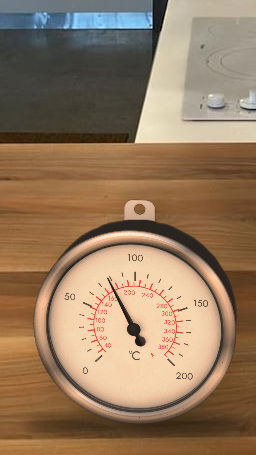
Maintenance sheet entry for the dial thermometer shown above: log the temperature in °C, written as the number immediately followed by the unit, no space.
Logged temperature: 80°C
